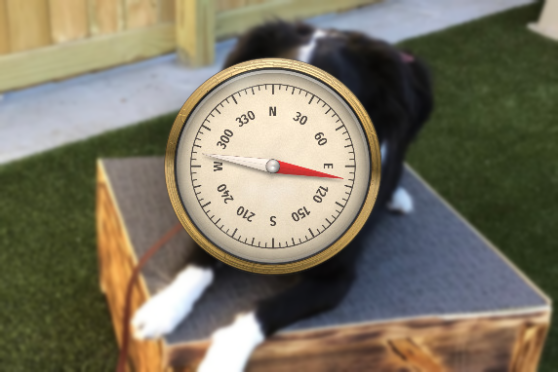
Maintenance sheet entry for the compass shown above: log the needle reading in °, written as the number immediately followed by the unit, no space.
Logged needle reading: 100°
